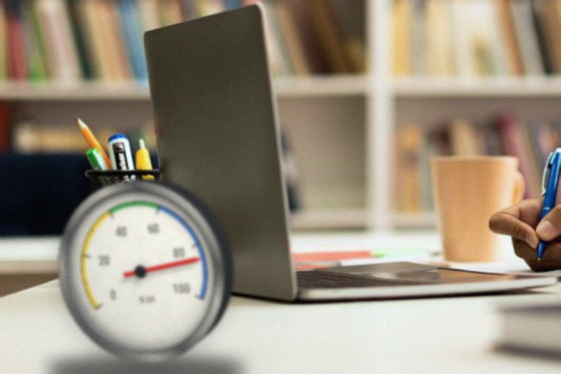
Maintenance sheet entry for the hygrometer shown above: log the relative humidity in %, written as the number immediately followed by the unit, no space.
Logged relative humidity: 85%
